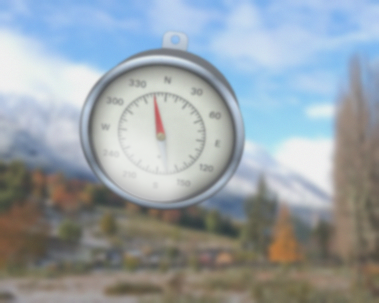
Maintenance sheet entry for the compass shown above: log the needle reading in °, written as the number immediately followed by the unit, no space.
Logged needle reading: 345°
